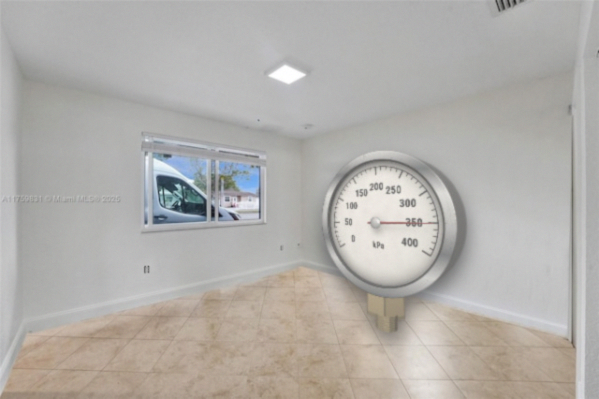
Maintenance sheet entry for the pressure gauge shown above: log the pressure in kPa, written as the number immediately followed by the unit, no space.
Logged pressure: 350kPa
